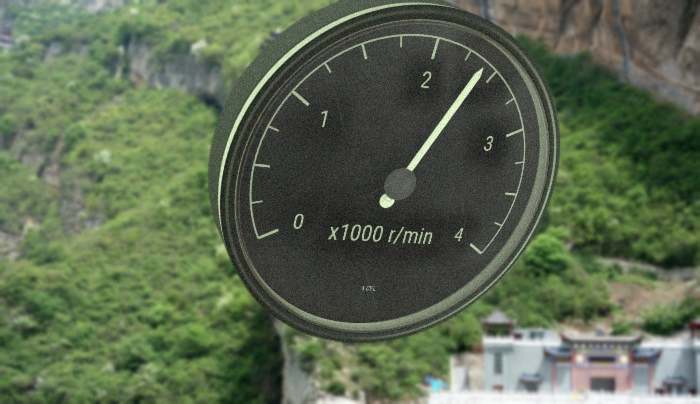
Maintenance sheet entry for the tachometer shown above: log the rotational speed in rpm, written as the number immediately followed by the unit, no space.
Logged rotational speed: 2375rpm
